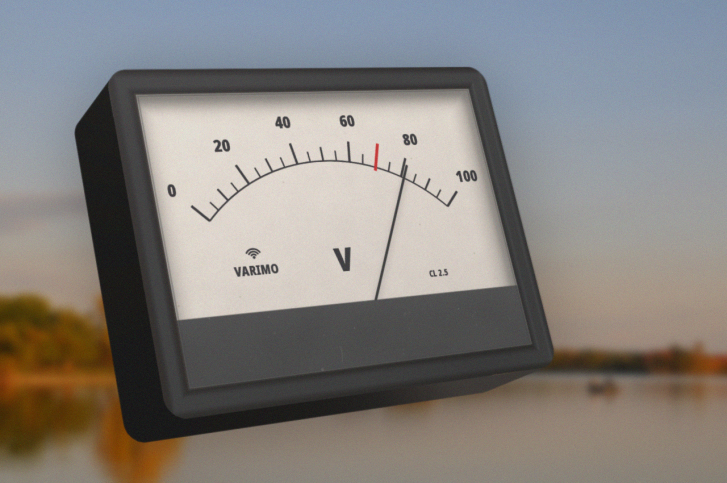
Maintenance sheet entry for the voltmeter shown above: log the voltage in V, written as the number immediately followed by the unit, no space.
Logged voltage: 80V
